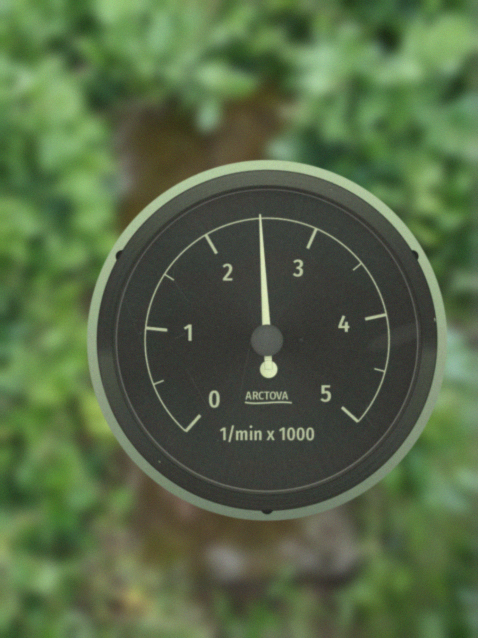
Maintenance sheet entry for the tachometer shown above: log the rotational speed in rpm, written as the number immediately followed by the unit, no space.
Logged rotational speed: 2500rpm
